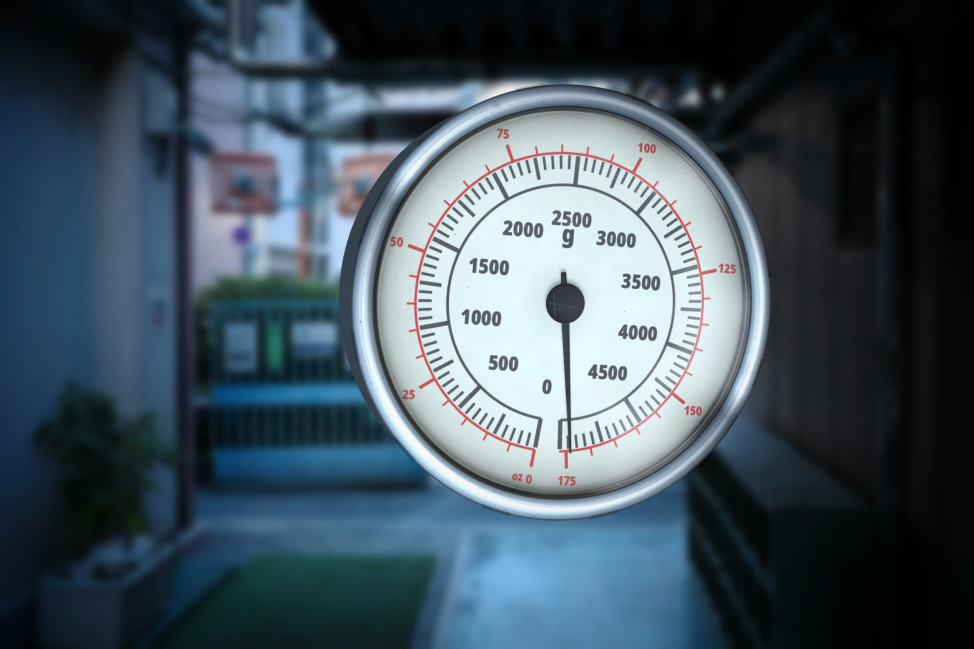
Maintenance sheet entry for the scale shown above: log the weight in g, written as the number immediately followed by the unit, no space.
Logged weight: 4950g
